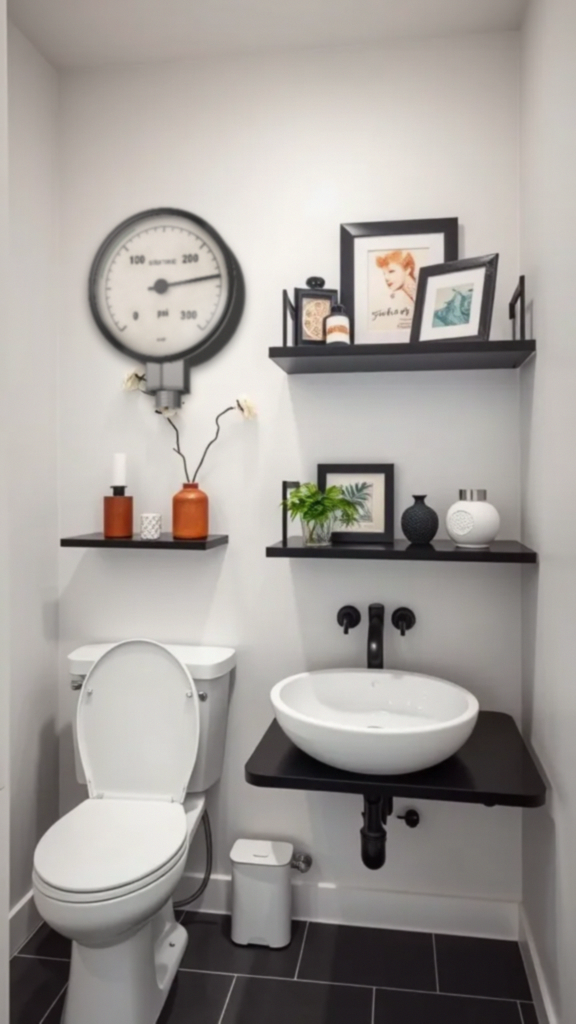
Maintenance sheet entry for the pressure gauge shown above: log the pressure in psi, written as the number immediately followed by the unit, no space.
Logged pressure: 240psi
